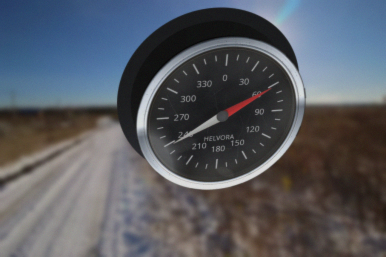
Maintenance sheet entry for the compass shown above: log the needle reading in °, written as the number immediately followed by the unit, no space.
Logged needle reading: 60°
